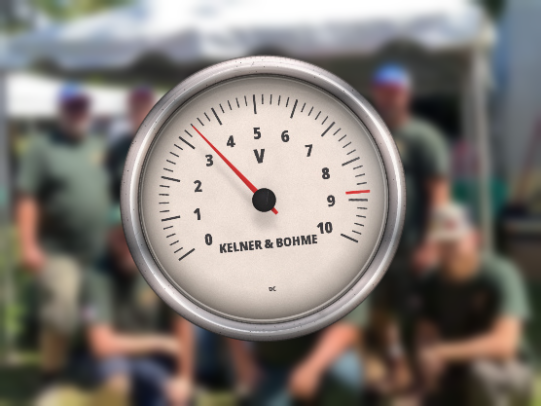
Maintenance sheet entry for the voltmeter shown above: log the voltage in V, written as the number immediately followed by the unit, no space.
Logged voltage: 3.4V
